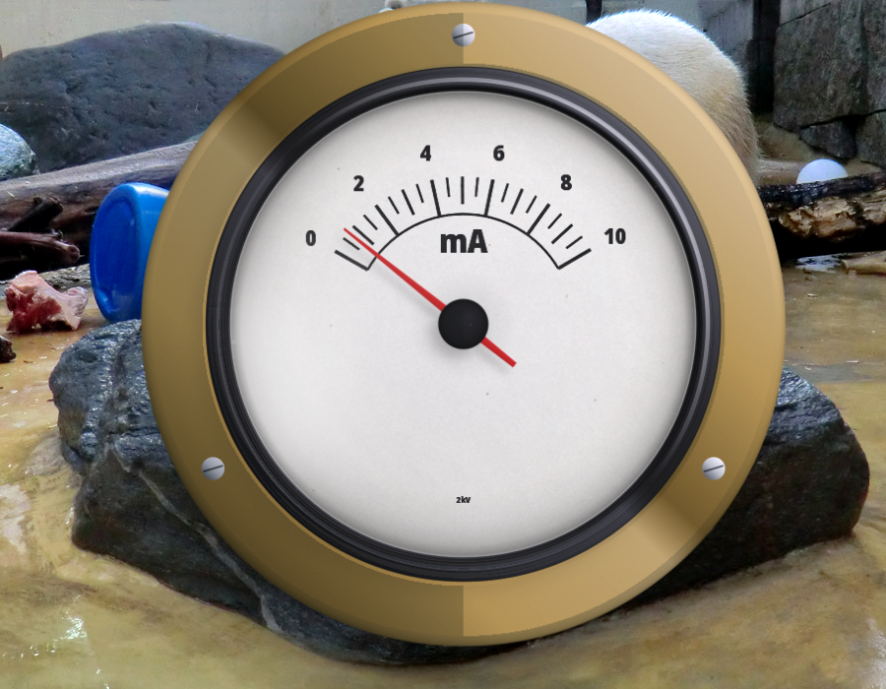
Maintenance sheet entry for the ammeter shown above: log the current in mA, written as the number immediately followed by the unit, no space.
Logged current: 0.75mA
